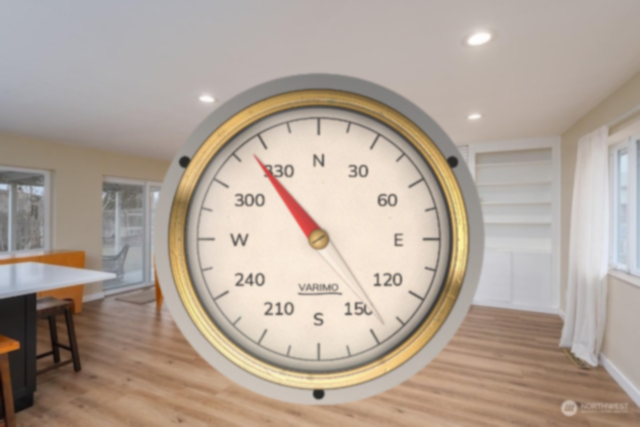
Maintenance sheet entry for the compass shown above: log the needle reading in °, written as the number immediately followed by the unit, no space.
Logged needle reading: 322.5°
